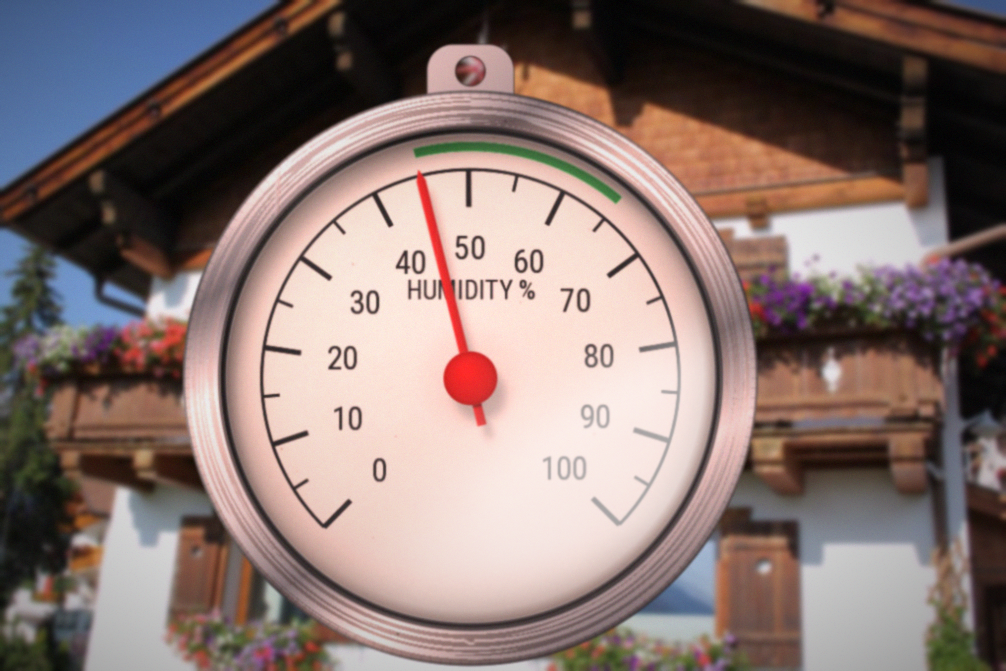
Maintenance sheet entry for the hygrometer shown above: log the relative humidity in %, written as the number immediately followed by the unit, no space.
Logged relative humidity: 45%
